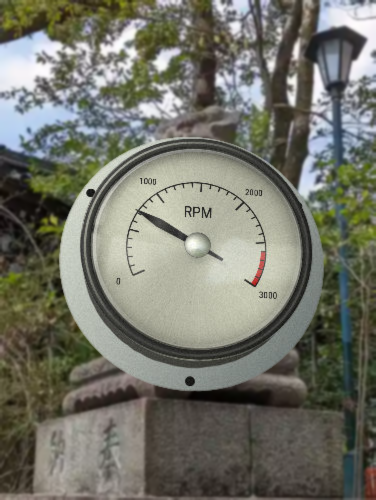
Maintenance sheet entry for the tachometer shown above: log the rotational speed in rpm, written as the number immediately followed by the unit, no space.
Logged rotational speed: 700rpm
